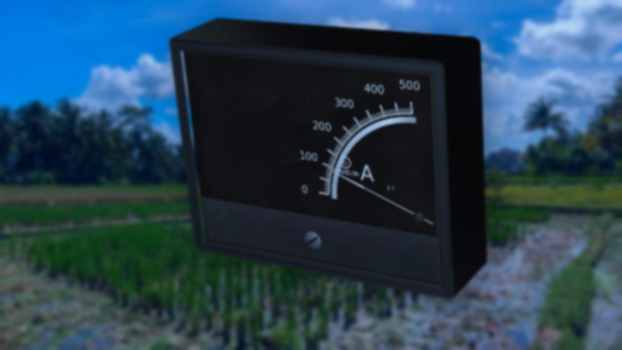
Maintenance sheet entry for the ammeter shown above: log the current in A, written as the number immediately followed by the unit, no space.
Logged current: 100A
